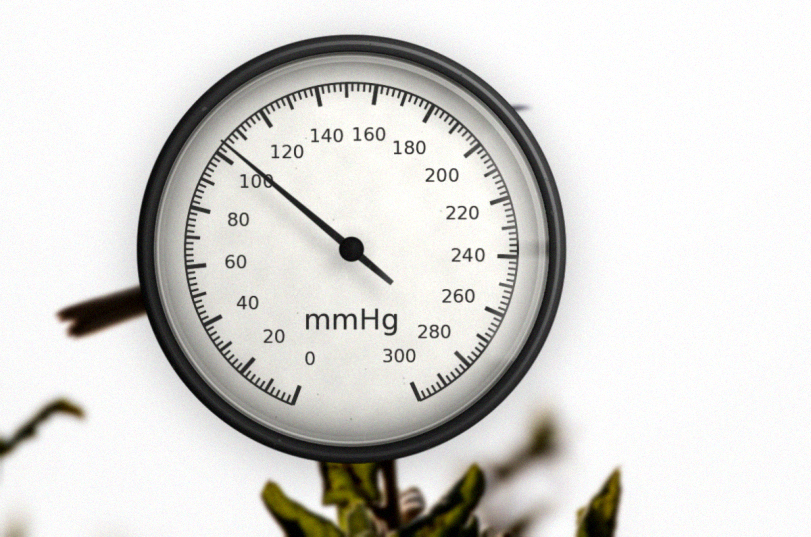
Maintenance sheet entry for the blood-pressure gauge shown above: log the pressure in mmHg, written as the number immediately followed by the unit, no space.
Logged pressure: 104mmHg
